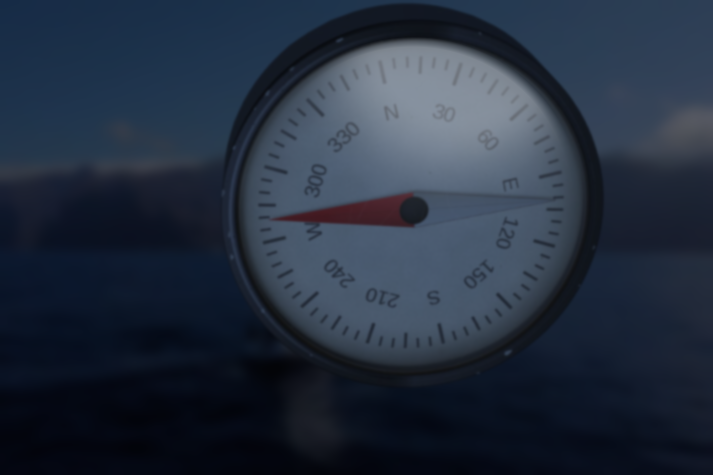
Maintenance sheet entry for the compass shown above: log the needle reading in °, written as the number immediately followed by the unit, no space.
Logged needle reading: 280°
